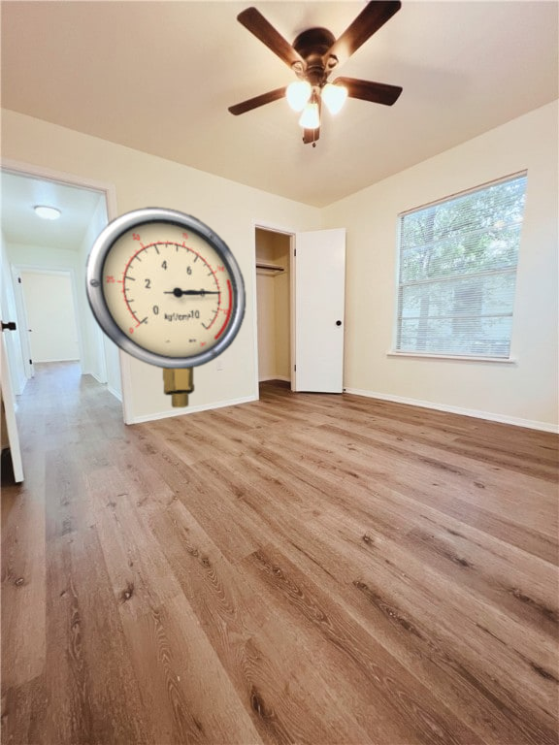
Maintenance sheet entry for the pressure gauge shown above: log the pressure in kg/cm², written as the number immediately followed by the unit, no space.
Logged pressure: 8kg/cm²
